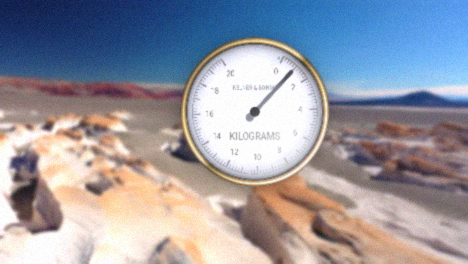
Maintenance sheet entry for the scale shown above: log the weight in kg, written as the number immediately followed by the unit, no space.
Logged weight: 1kg
